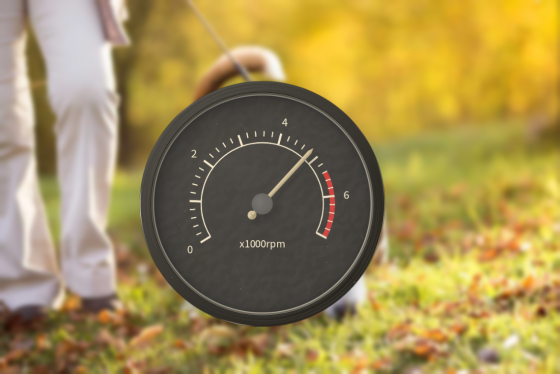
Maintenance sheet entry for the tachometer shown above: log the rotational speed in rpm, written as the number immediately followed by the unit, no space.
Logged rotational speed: 4800rpm
